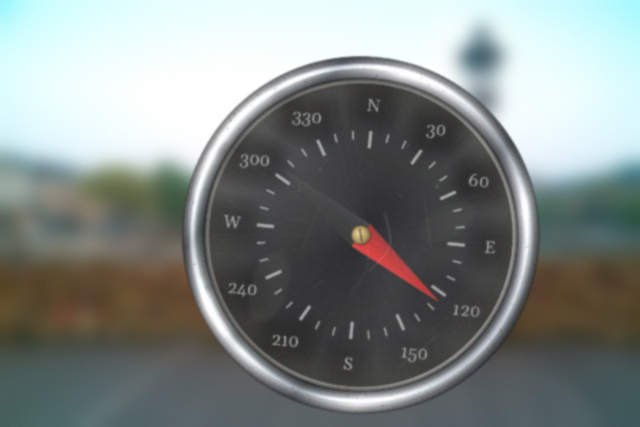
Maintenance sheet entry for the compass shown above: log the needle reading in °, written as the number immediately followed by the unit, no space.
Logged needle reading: 125°
